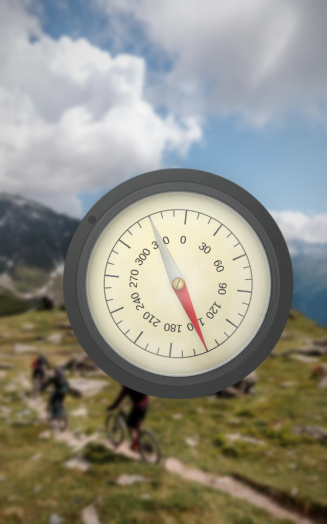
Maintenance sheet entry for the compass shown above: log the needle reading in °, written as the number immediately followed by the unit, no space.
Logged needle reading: 150°
